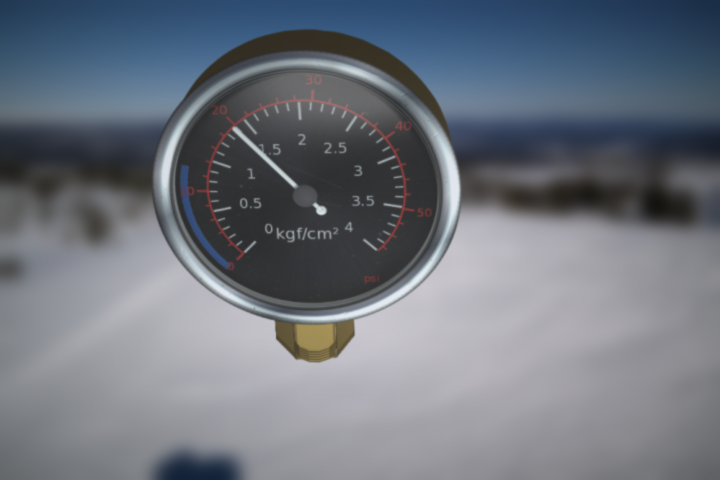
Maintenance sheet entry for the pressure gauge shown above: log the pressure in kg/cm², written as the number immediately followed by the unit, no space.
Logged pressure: 1.4kg/cm²
